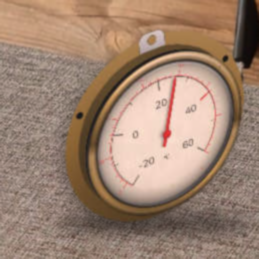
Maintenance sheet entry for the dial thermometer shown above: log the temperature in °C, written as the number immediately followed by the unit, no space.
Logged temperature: 25°C
